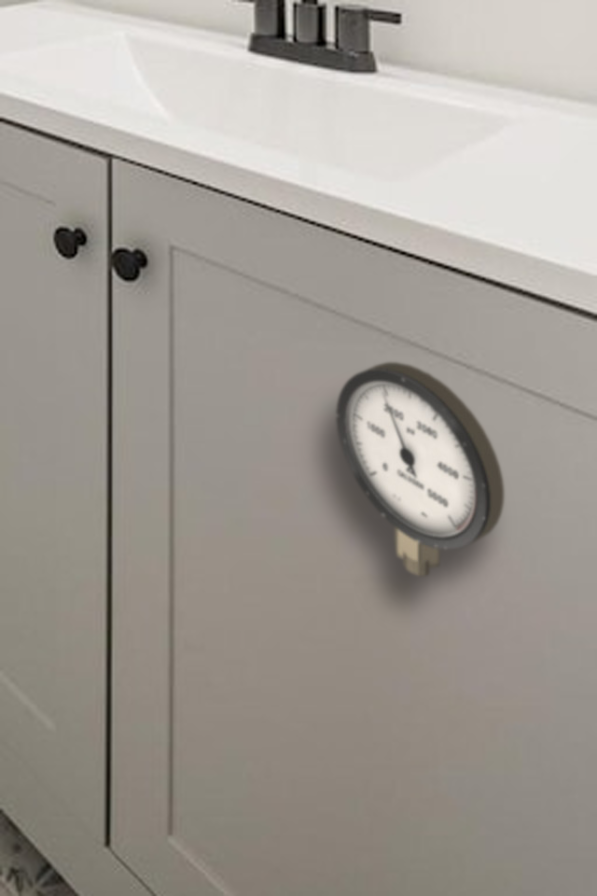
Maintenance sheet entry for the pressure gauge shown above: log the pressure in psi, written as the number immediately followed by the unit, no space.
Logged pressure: 2000psi
